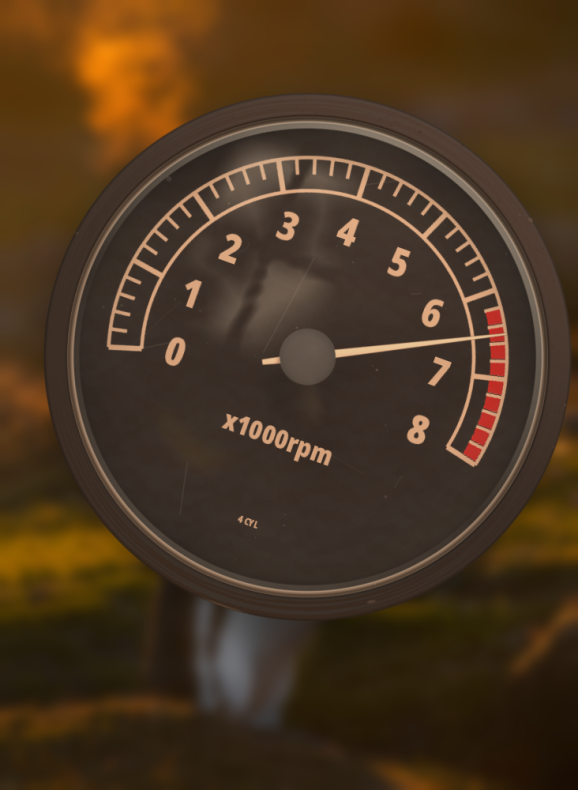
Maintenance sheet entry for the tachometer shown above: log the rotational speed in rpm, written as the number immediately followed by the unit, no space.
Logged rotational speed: 6500rpm
